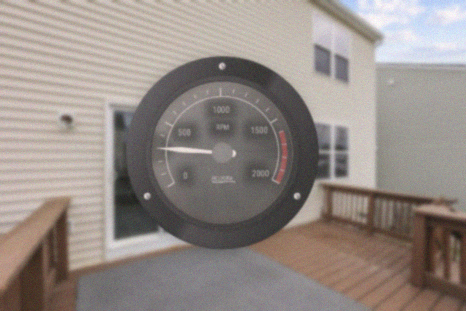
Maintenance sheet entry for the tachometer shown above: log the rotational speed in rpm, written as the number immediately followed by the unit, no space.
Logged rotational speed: 300rpm
